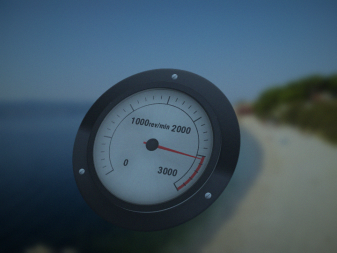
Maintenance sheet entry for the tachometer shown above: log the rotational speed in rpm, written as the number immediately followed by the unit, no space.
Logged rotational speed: 2550rpm
